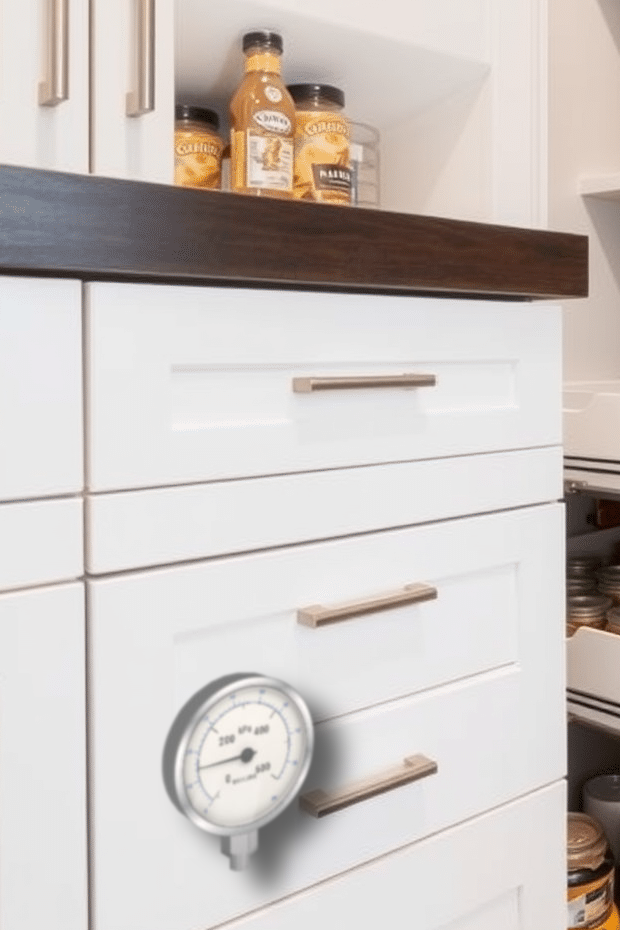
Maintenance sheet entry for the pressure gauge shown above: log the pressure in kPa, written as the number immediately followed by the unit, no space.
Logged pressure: 100kPa
